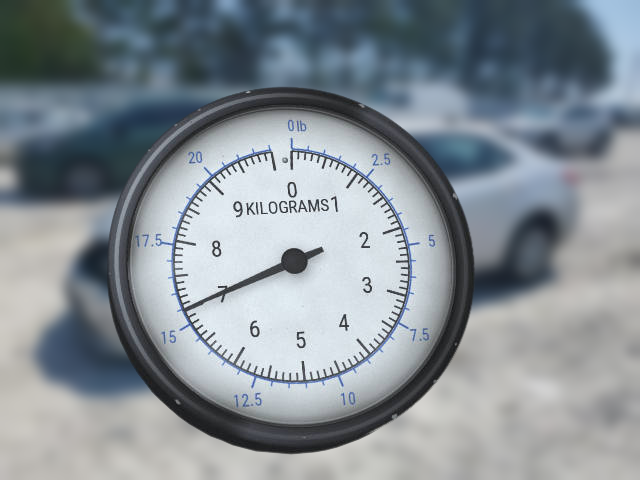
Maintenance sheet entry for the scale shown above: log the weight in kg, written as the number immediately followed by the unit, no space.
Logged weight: 7kg
